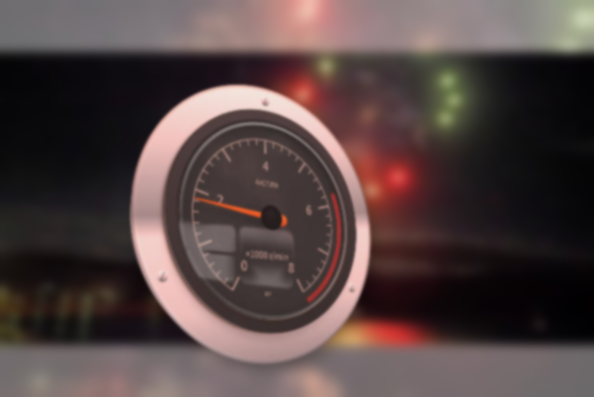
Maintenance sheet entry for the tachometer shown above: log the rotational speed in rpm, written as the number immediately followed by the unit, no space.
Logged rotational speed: 1800rpm
